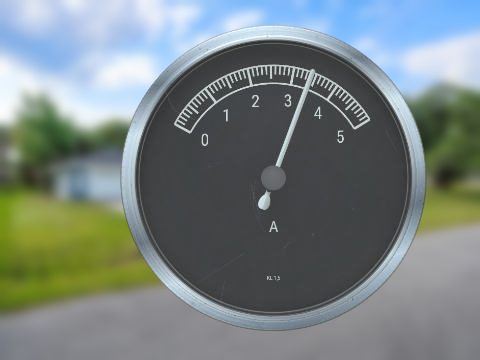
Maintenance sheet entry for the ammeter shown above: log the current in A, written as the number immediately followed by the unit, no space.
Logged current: 3.4A
